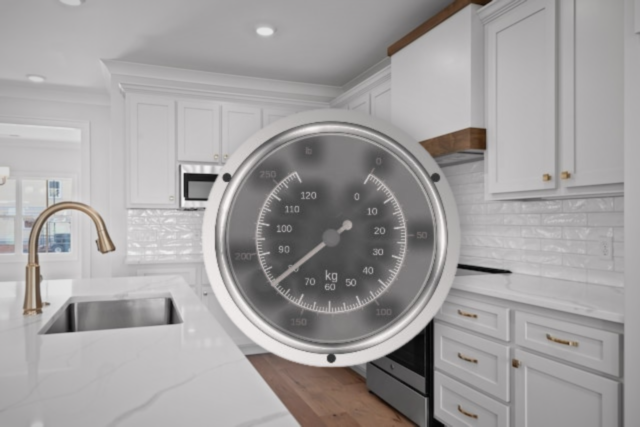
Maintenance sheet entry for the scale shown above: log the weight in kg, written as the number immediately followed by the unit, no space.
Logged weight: 80kg
